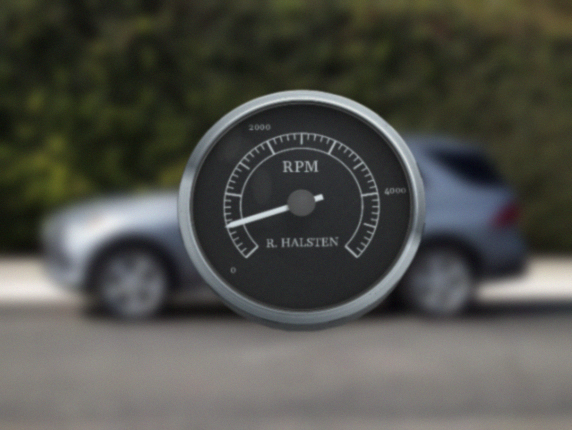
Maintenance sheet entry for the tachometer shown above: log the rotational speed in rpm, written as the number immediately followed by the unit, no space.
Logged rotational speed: 500rpm
